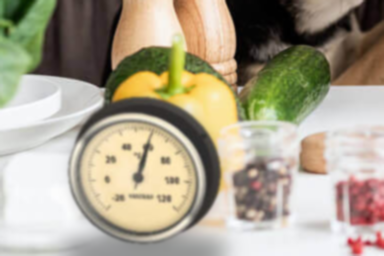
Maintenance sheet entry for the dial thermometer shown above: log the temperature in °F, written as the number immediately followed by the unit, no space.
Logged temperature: 60°F
